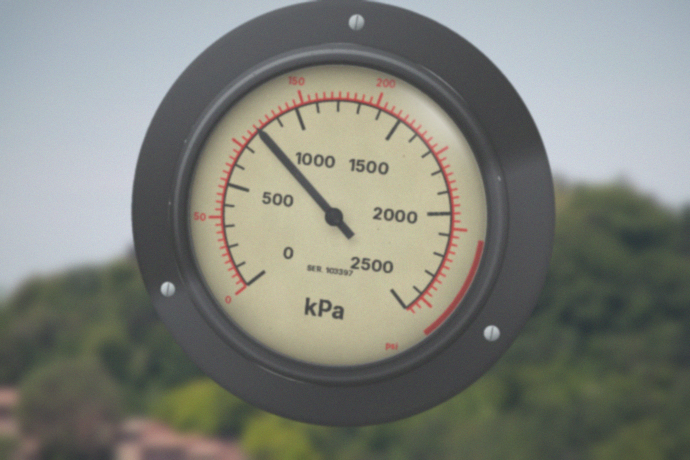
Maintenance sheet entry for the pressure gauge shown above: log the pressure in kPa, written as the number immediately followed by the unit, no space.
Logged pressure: 800kPa
